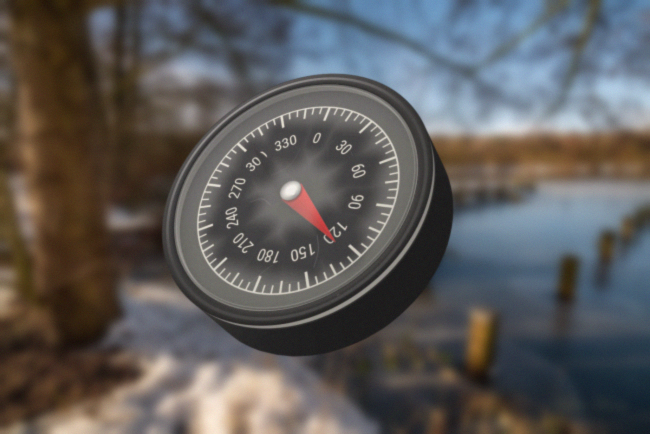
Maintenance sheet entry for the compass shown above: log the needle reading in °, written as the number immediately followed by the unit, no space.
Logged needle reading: 125°
